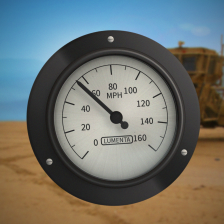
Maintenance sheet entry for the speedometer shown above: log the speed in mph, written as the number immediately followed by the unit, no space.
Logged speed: 55mph
